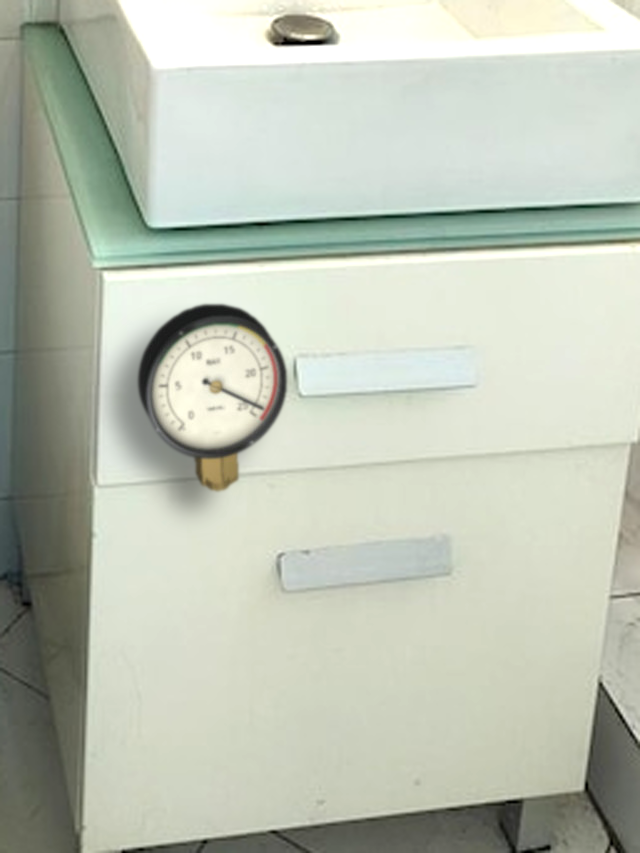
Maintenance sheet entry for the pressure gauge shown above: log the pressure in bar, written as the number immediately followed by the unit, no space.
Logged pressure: 24bar
